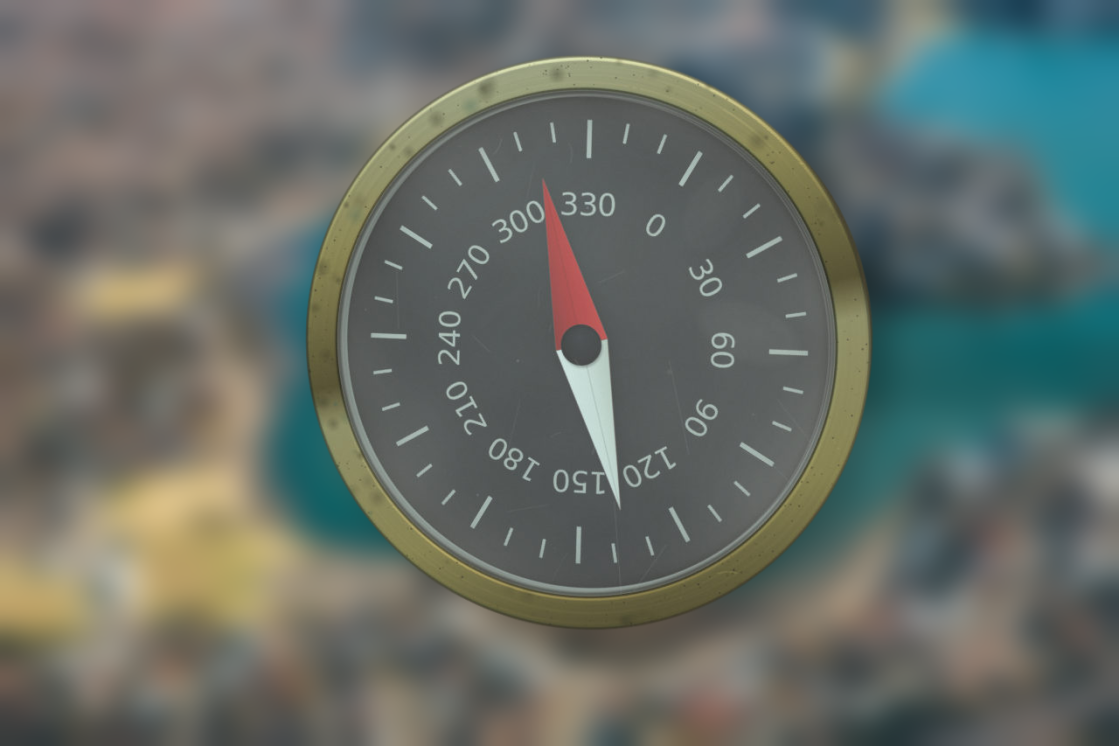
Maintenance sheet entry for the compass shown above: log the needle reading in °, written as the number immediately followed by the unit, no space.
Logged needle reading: 315°
